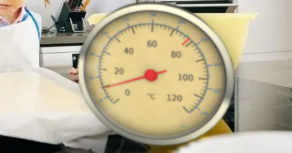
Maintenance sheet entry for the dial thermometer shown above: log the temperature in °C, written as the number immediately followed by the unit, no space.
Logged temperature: 10°C
